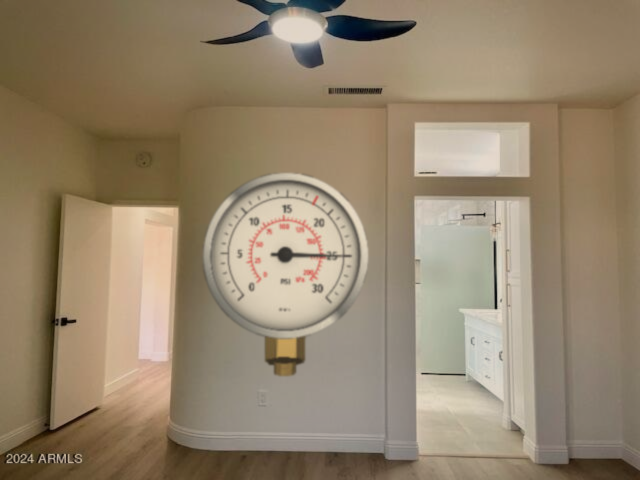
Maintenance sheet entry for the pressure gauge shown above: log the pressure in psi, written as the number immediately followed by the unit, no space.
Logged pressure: 25psi
